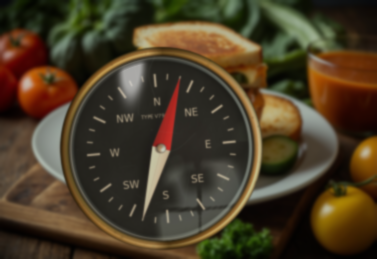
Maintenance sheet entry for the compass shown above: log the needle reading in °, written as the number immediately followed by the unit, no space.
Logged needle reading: 20°
